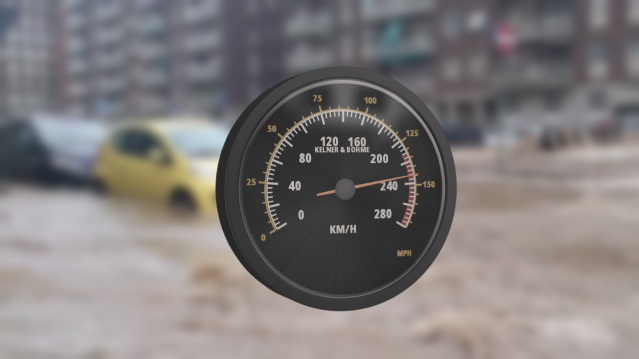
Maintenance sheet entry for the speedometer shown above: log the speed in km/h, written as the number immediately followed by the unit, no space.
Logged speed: 232km/h
